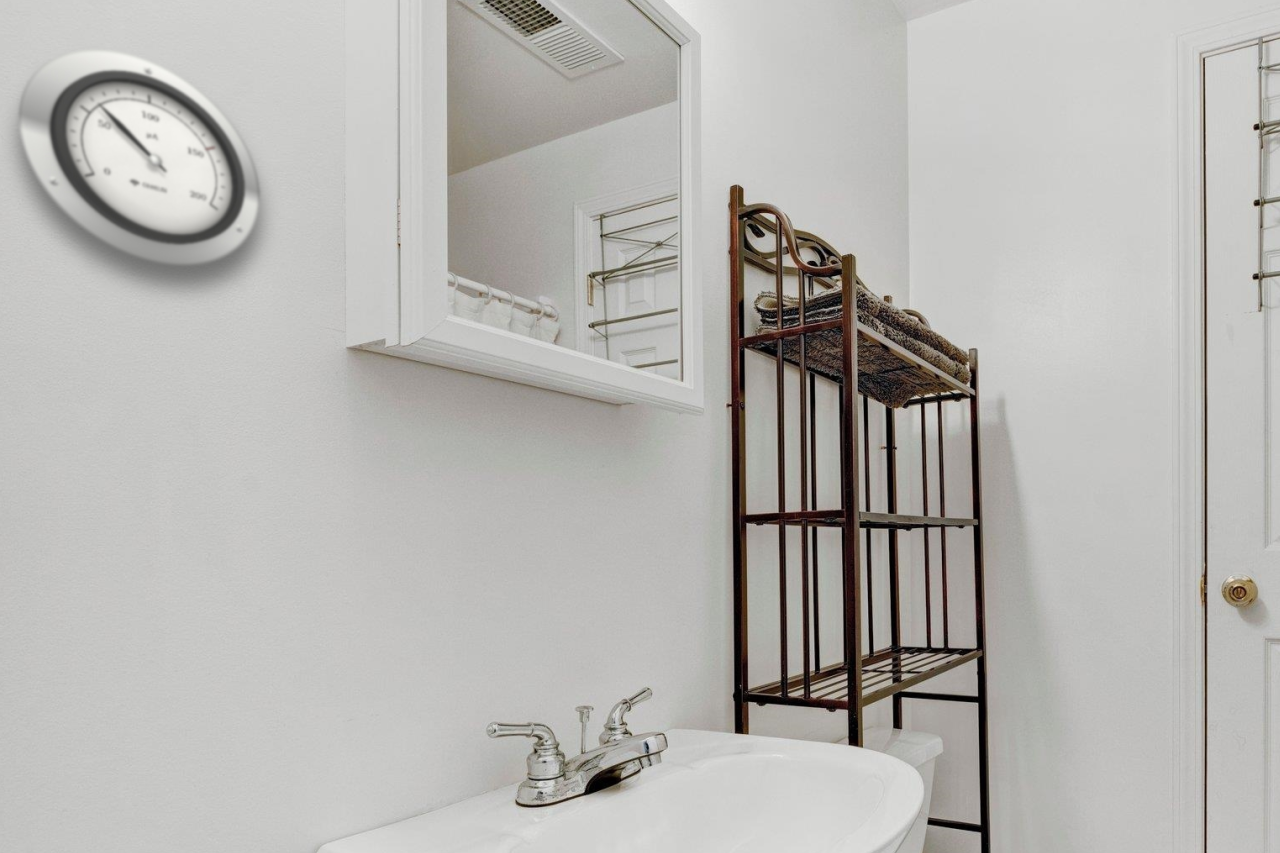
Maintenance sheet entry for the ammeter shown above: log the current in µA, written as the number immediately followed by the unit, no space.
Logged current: 60µA
